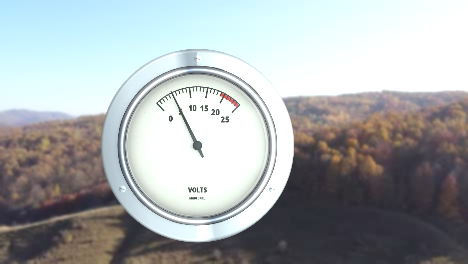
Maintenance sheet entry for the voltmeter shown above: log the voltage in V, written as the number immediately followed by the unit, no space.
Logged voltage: 5V
